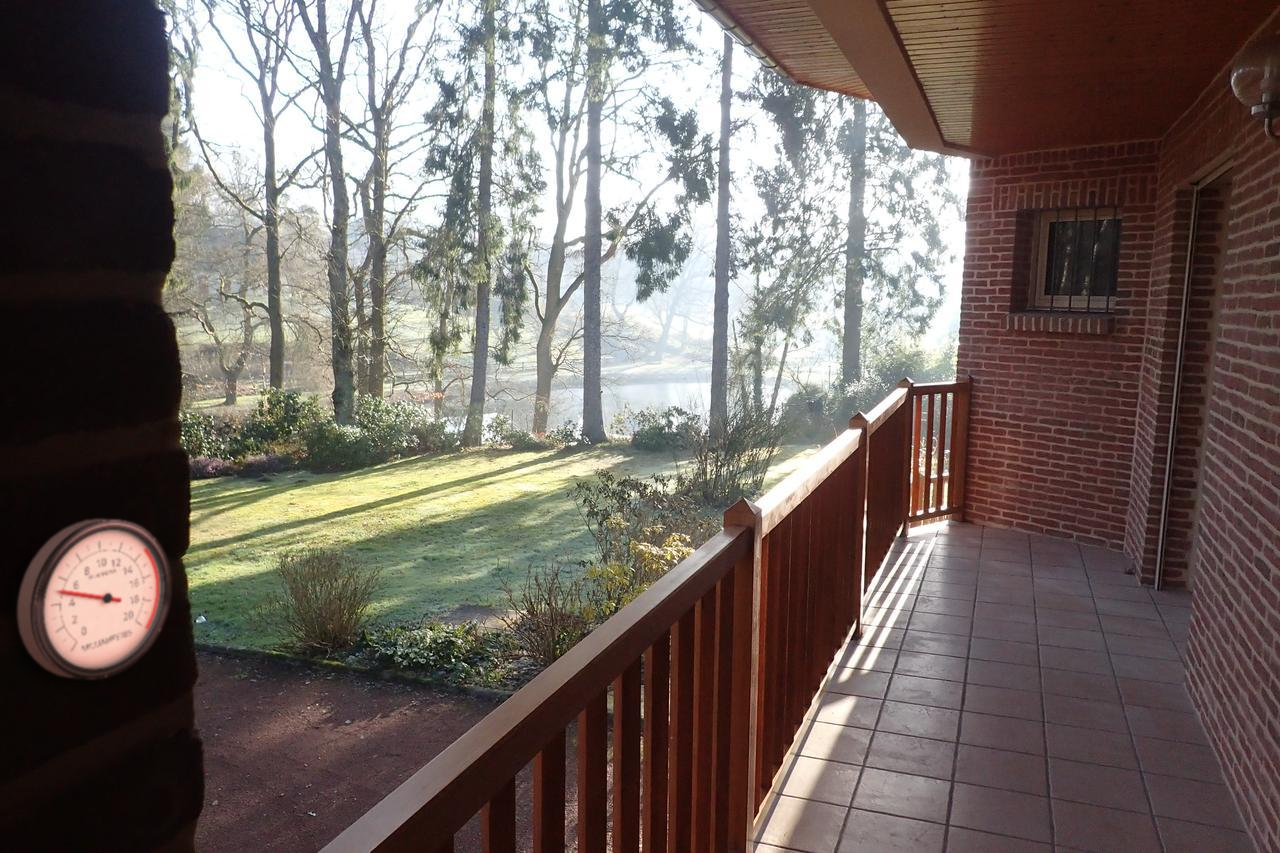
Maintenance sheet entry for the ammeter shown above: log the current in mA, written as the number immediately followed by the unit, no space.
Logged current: 5mA
